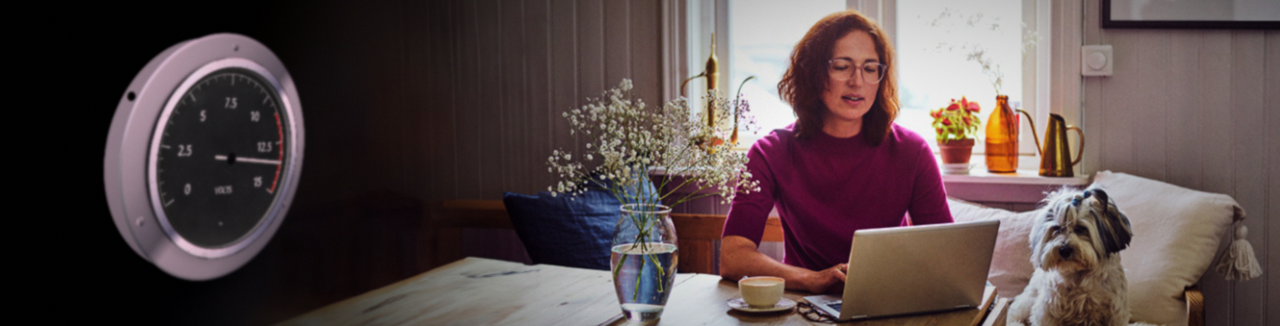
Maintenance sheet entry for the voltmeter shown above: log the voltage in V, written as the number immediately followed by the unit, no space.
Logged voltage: 13.5V
